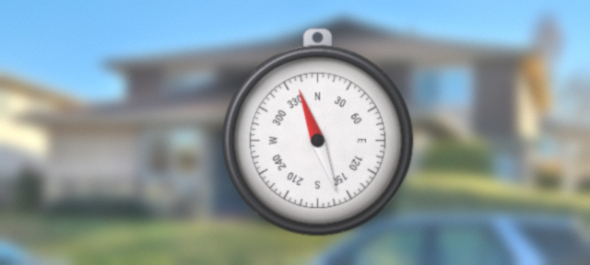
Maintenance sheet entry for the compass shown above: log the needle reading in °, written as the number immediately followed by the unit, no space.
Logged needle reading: 340°
